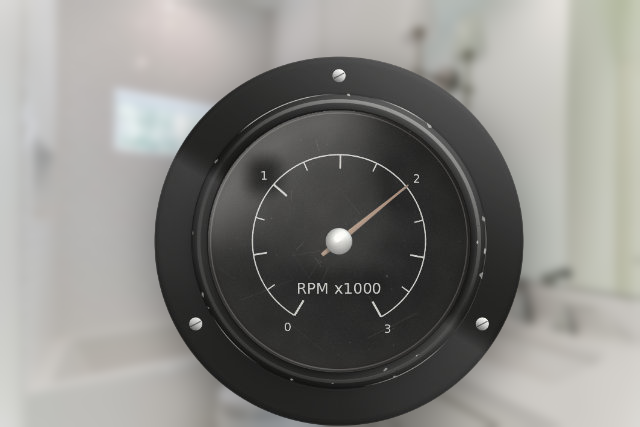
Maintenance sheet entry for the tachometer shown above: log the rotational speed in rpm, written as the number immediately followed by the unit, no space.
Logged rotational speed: 2000rpm
